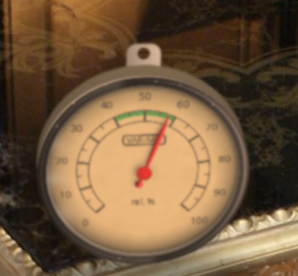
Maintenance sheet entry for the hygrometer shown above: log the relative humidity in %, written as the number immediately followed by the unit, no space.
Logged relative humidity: 57.5%
